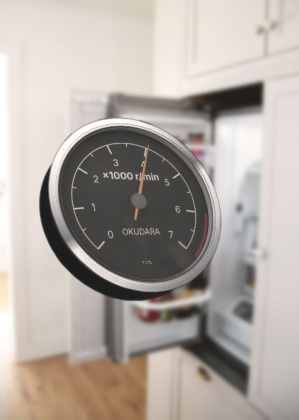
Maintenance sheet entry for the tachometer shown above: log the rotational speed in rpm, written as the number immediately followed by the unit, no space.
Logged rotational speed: 4000rpm
